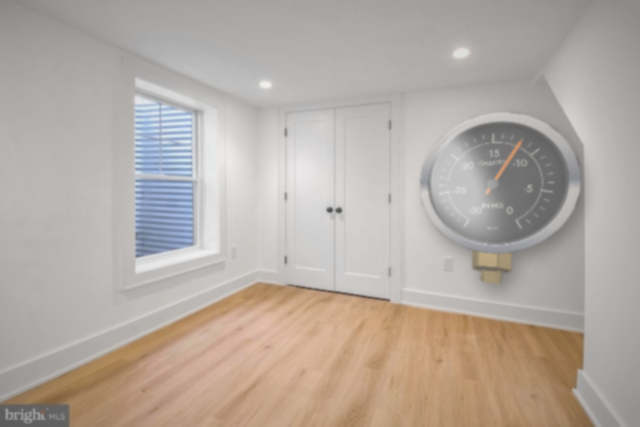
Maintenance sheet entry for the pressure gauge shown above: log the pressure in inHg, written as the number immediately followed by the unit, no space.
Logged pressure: -12inHg
